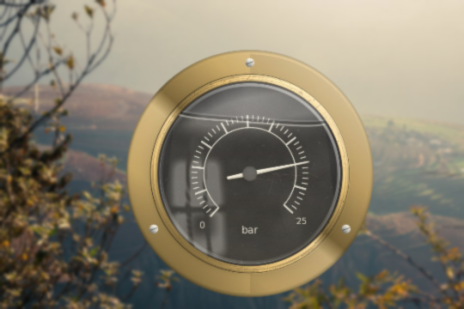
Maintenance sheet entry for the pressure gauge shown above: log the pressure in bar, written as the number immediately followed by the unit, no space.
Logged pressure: 20bar
